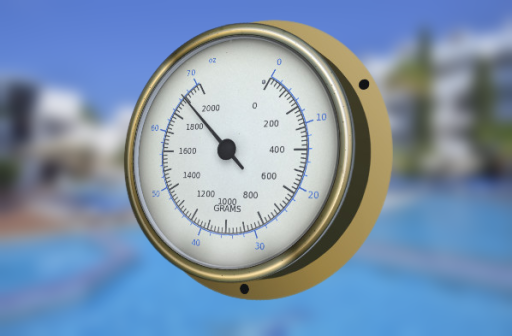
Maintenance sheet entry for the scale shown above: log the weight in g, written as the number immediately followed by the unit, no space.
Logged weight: 1900g
